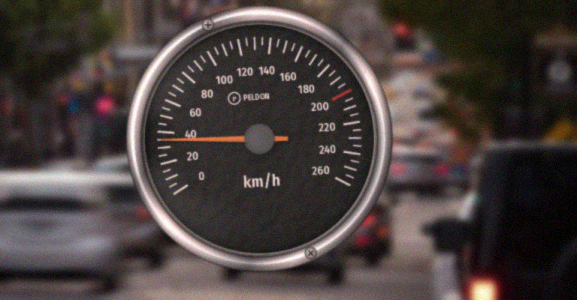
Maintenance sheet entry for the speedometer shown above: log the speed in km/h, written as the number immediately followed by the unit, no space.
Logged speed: 35km/h
